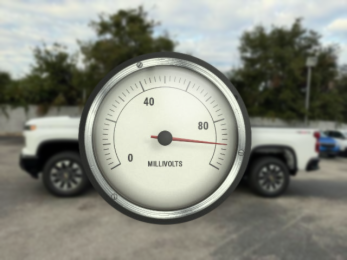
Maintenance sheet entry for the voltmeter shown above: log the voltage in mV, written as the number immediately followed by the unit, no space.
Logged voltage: 90mV
